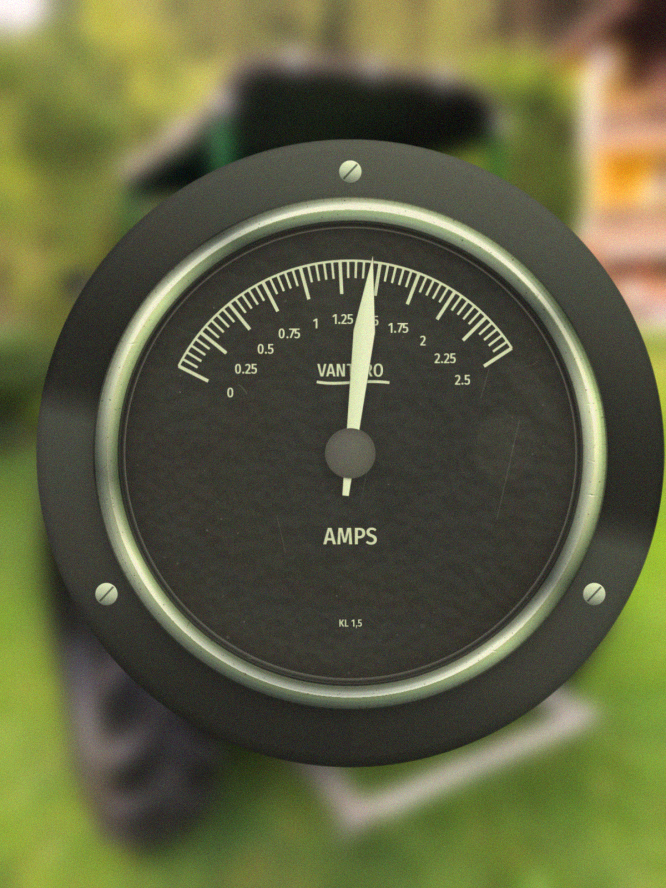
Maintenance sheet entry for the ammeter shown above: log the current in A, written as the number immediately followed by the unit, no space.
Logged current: 1.45A
